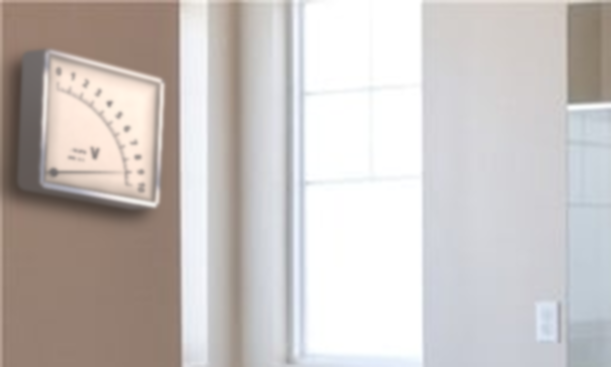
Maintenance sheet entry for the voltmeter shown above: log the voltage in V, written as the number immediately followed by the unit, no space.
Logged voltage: 9V
